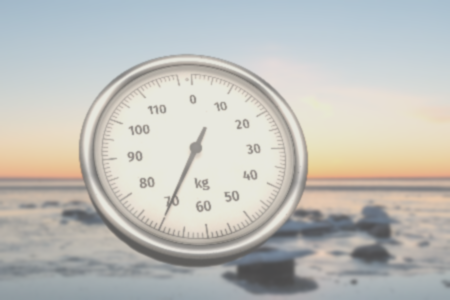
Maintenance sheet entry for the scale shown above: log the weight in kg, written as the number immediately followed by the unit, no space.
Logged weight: 70kg
